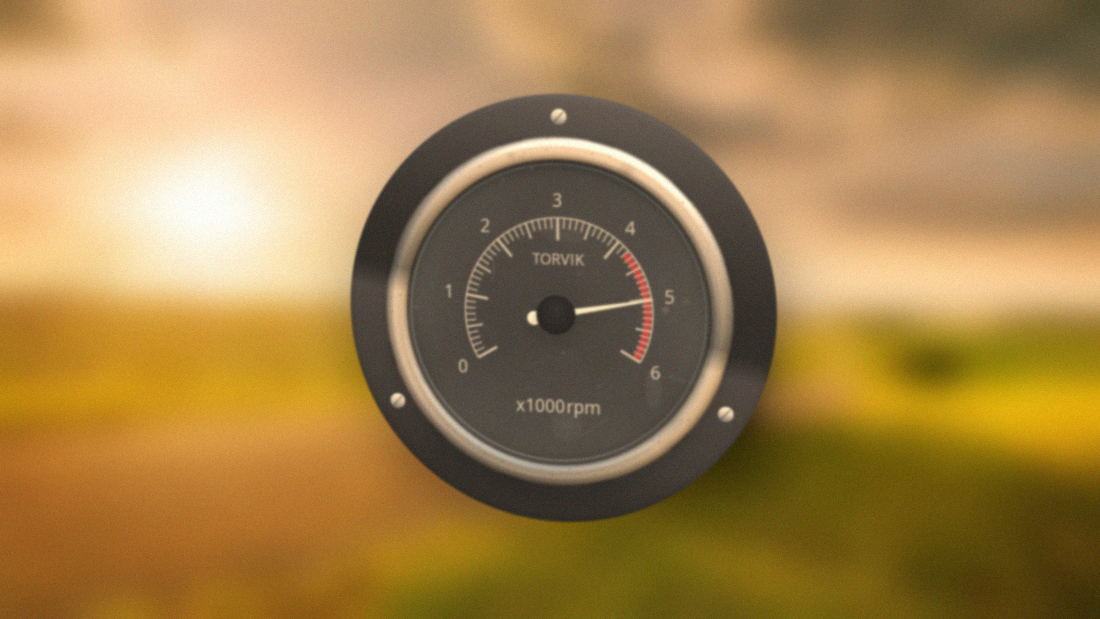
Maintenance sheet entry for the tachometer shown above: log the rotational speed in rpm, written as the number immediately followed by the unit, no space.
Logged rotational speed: 5000rpm
